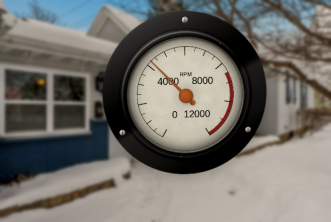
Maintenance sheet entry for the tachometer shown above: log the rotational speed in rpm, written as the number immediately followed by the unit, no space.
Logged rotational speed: 4250rpm
